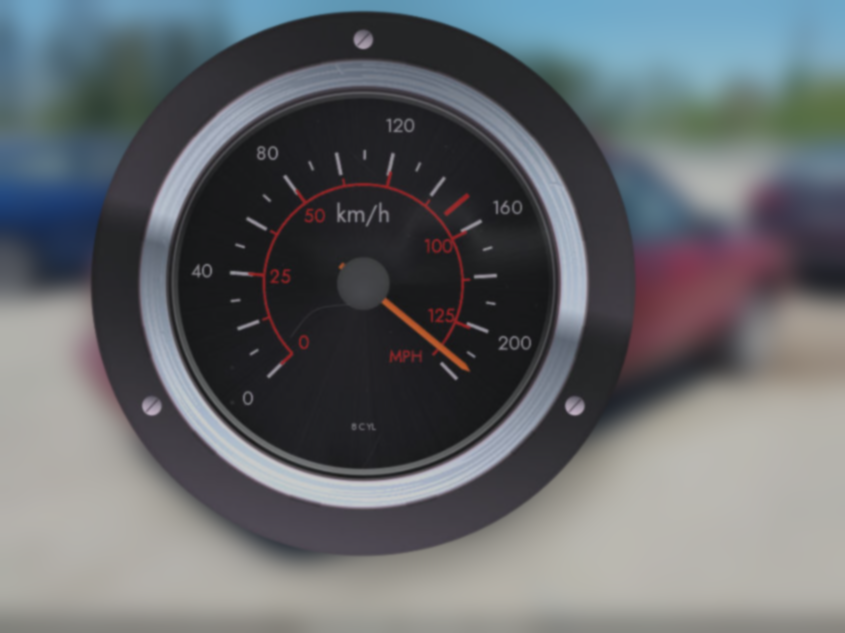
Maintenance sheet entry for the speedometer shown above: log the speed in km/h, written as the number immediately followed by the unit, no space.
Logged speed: 215km/h
